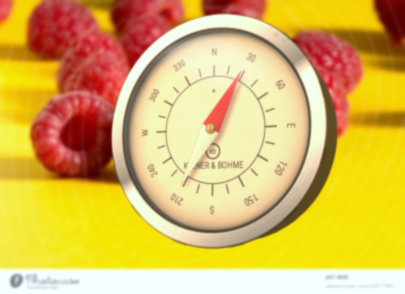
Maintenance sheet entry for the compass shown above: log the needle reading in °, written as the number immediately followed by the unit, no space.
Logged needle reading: 30°
